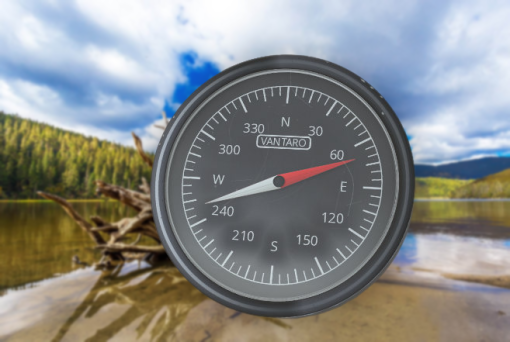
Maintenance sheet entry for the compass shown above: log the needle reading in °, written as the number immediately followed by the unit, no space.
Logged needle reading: 70°
